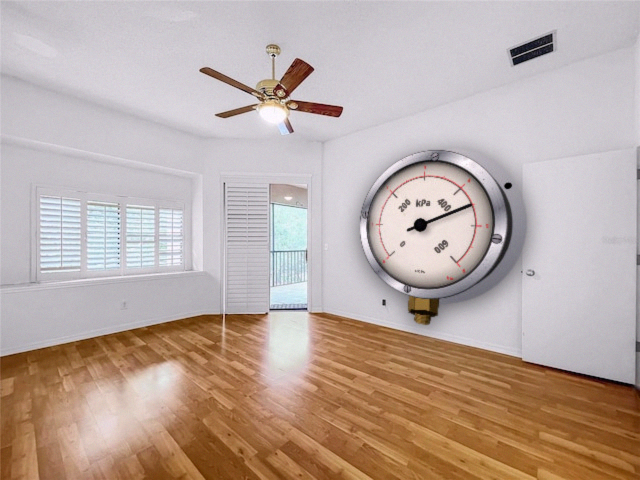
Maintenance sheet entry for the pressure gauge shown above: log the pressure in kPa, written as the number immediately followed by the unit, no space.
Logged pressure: 450kPa
